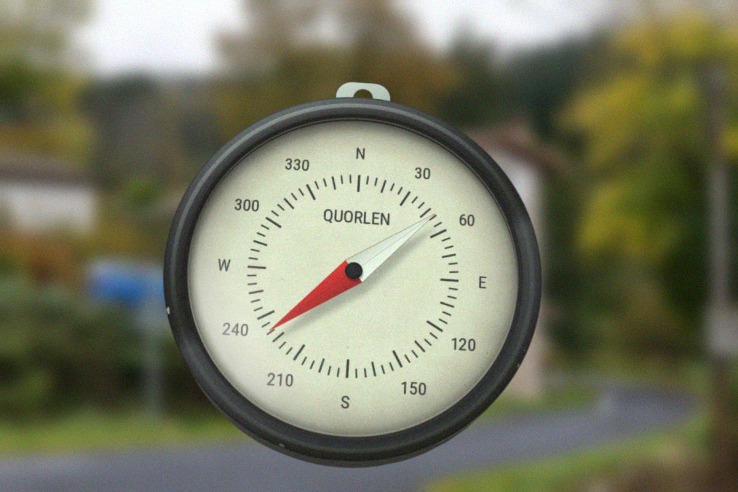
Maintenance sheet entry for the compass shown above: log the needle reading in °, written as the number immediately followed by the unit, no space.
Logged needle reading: 230°
